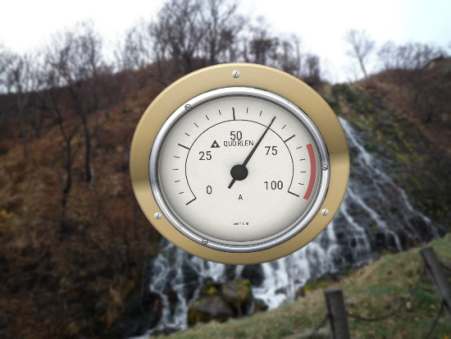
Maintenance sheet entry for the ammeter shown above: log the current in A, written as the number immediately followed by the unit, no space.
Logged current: 65A
